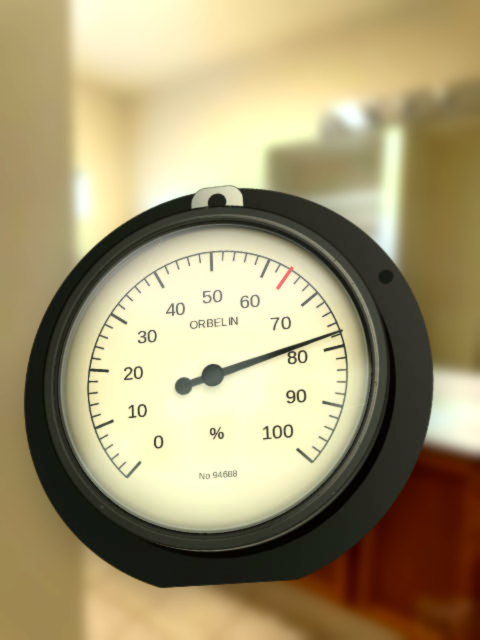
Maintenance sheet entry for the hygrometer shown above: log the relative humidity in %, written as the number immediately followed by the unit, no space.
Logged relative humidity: 78%
